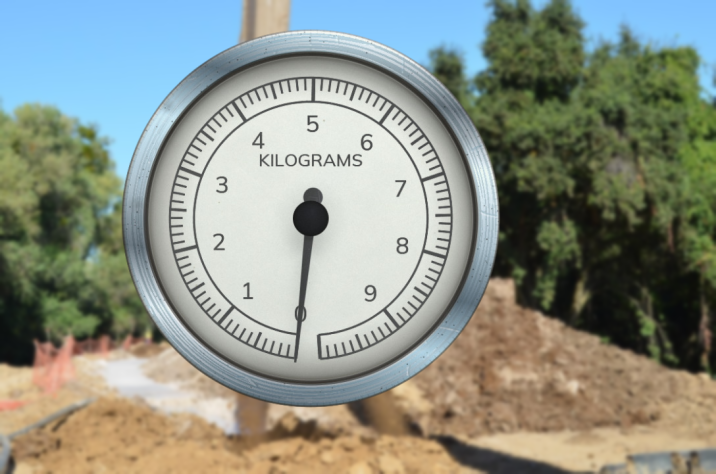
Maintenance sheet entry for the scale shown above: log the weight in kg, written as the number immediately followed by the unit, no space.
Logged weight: 0kg
